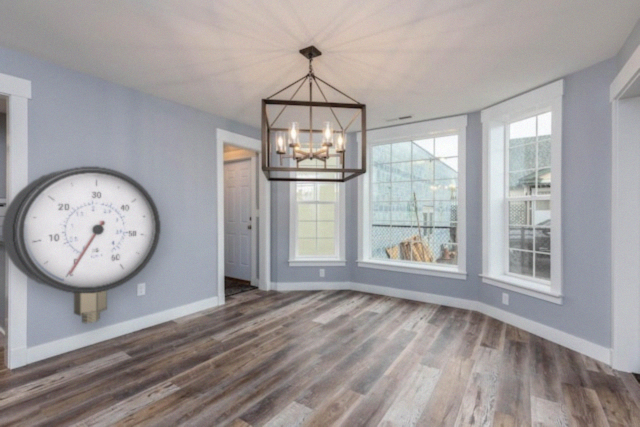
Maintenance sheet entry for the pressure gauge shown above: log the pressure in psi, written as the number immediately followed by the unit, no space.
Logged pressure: 0psi
